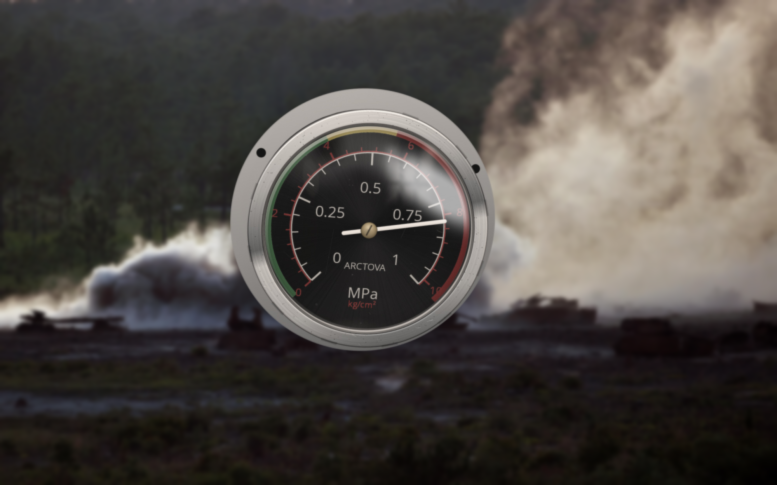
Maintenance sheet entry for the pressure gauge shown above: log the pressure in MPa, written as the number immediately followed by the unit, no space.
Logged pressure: 0.8MPa
